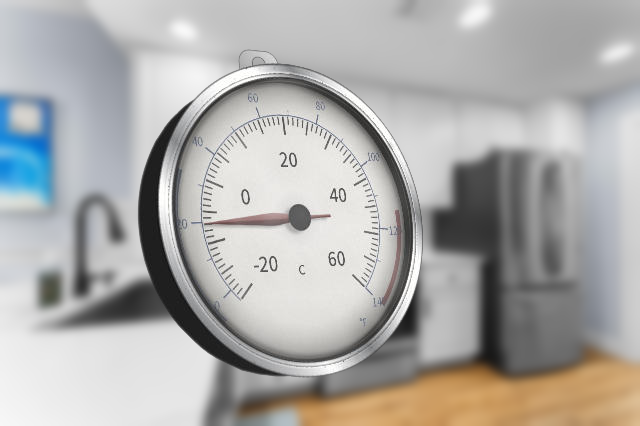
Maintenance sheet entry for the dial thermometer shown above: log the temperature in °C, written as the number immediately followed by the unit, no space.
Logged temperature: -7°C
